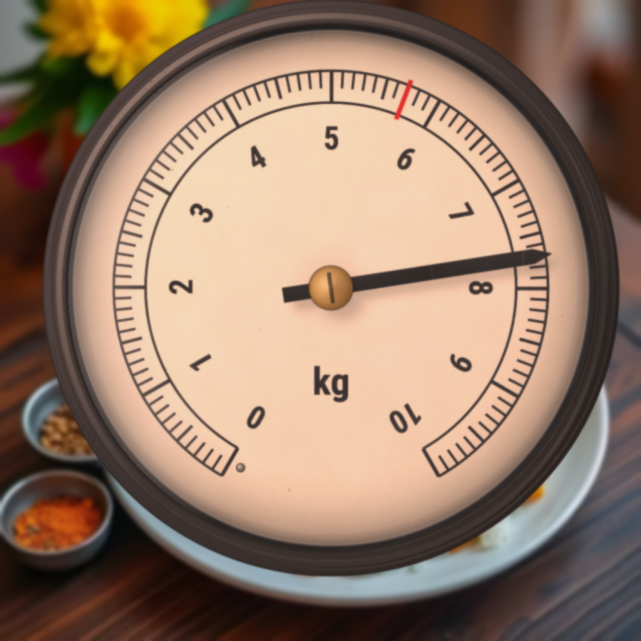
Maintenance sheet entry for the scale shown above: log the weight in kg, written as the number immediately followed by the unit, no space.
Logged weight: 7.7kg
